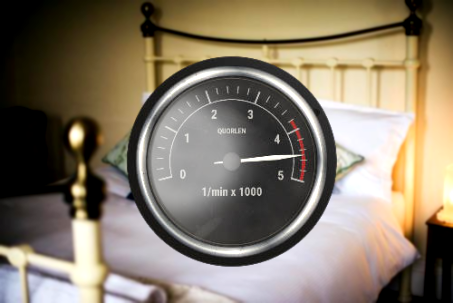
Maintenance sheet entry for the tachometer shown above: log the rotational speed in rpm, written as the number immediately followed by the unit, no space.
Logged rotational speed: 4500rpm
